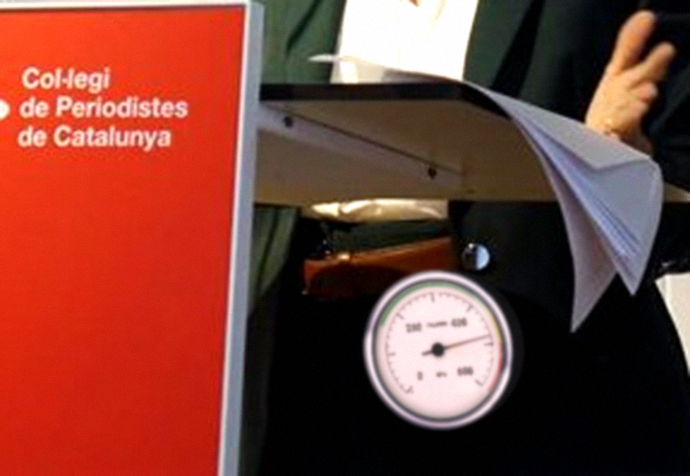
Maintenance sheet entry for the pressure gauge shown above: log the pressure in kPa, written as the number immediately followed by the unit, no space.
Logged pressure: 480kPa
